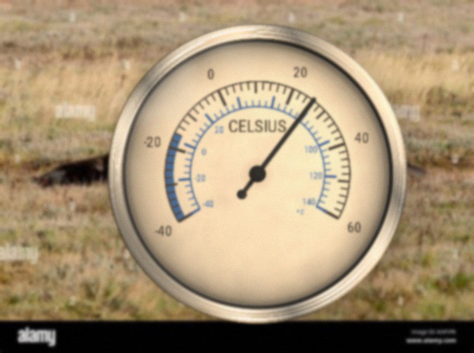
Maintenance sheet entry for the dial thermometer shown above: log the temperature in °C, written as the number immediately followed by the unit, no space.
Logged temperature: 26°C
